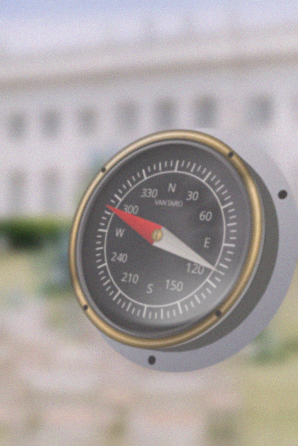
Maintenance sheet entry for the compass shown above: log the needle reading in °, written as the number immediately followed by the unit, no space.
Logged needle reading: 290°
